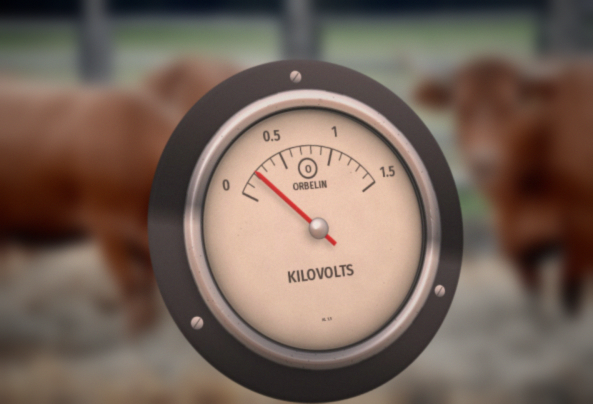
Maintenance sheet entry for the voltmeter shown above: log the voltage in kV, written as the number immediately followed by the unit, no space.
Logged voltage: 0.2kV
